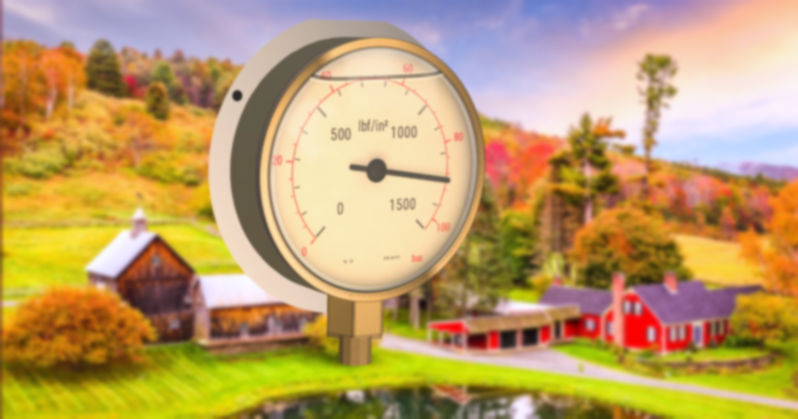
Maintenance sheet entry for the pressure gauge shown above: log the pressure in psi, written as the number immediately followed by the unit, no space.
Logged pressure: 1300psi
